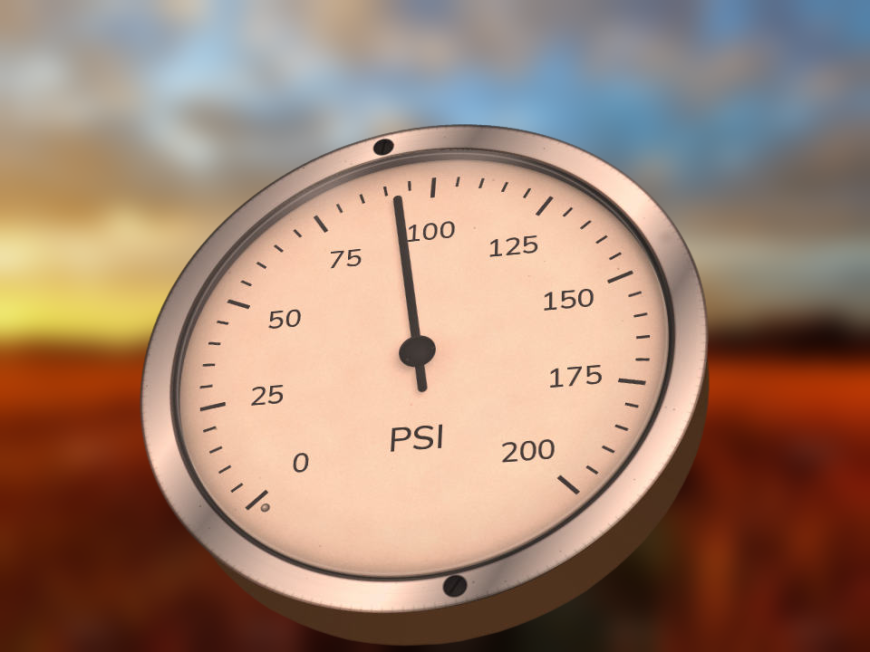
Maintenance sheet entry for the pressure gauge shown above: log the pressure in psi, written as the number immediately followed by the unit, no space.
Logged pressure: 92.5psi
